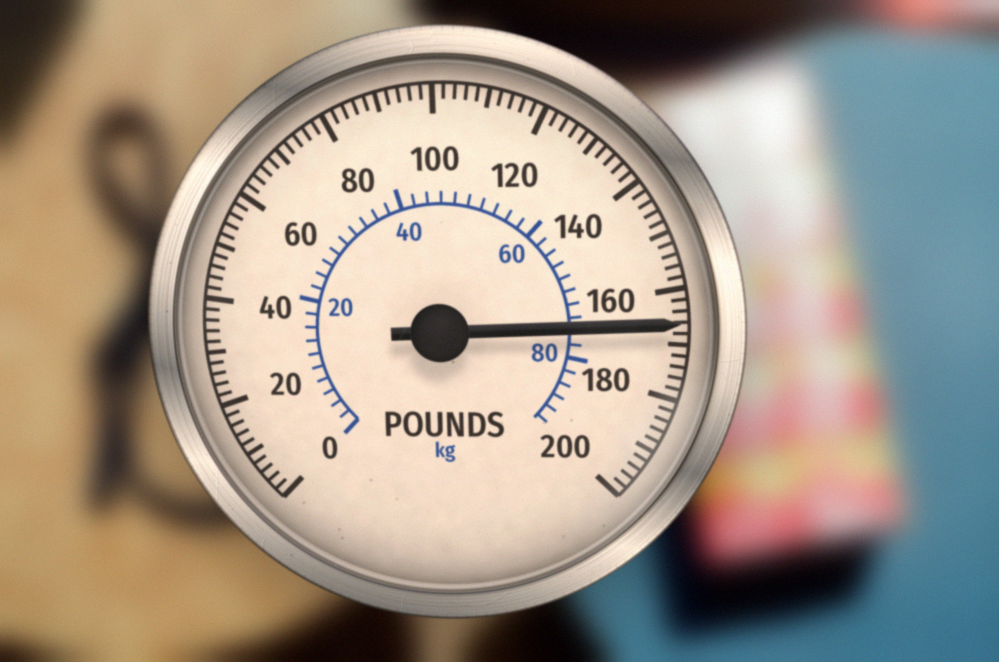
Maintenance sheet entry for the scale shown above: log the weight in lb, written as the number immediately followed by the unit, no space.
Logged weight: 166lb
